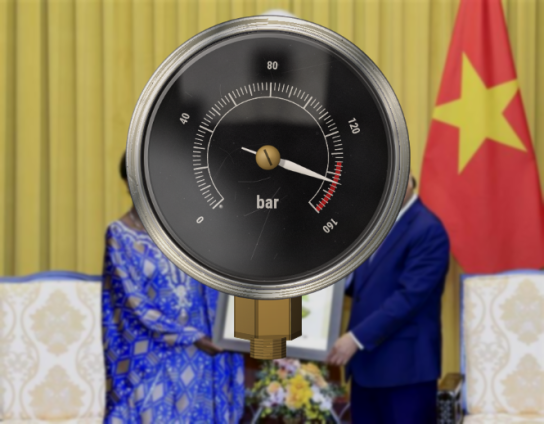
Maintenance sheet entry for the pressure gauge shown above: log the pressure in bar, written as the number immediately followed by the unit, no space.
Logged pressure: 144bar
